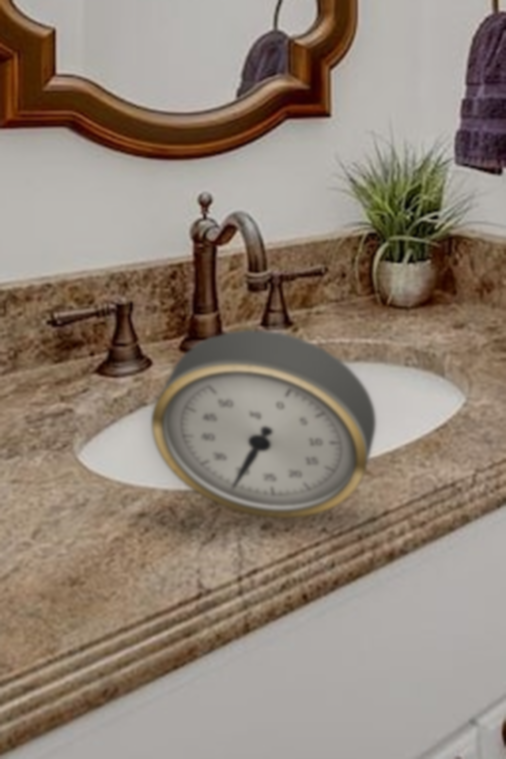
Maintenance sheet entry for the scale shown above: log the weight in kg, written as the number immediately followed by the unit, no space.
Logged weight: 30kg
